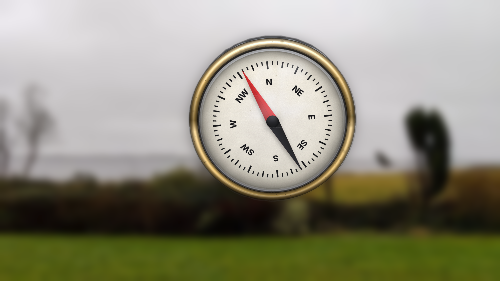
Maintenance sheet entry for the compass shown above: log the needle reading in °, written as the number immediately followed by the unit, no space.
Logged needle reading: 335°
